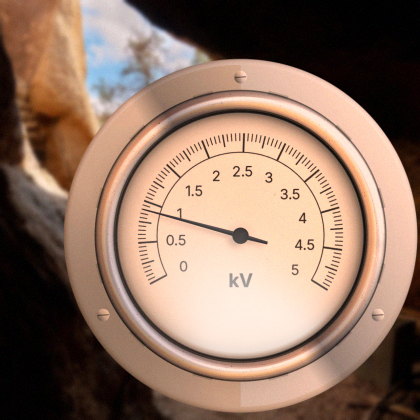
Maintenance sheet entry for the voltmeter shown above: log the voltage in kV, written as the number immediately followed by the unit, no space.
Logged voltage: 0.9kV
